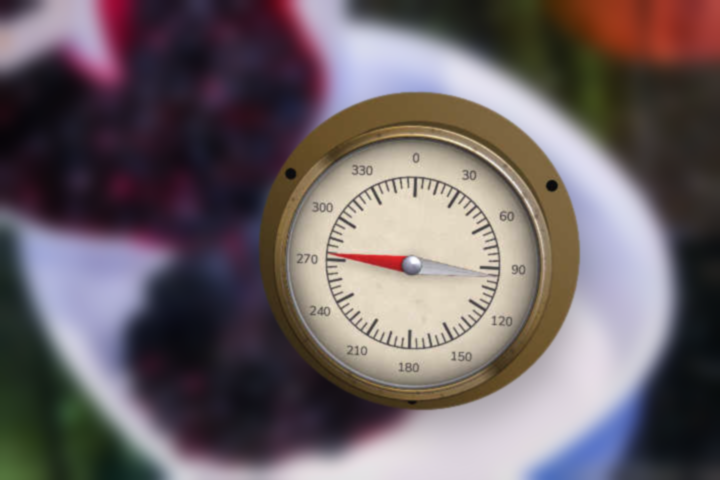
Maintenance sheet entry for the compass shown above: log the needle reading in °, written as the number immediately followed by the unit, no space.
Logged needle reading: 275°
